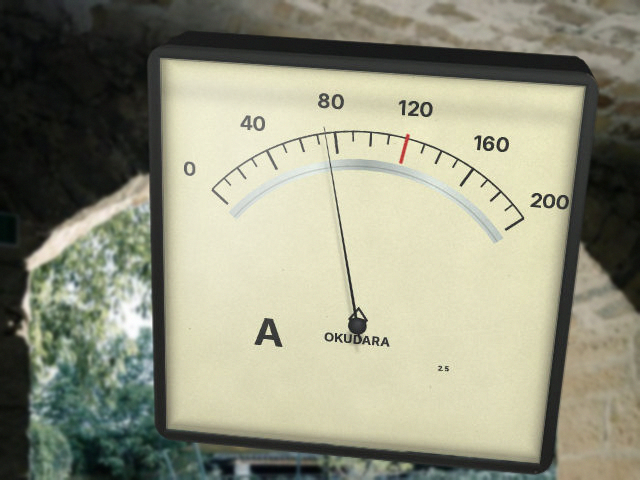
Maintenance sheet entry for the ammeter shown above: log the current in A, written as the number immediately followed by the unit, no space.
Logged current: 75A
